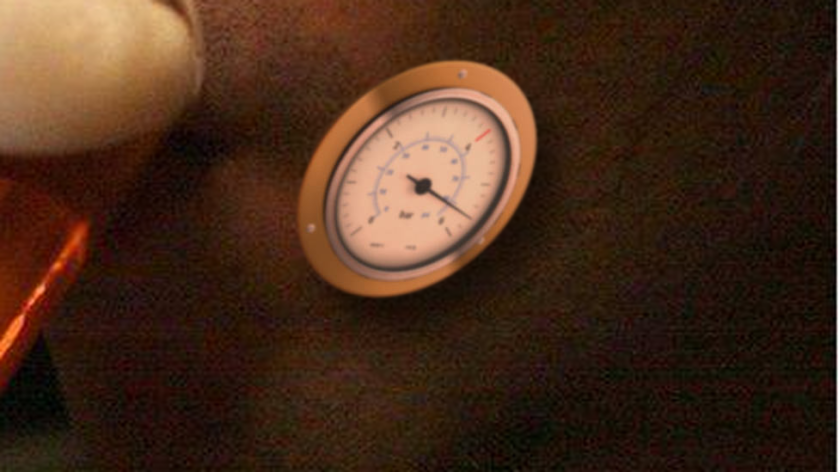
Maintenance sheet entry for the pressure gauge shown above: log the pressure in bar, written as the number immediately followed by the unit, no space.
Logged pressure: 5.6bar
